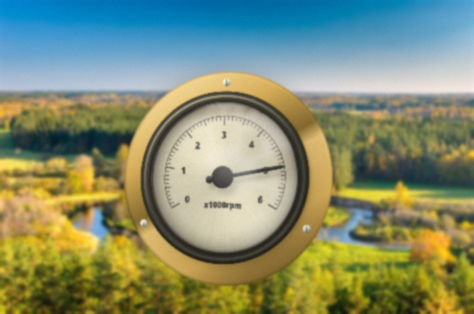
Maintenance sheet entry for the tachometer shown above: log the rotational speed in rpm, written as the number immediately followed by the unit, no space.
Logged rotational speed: 5000rpm
